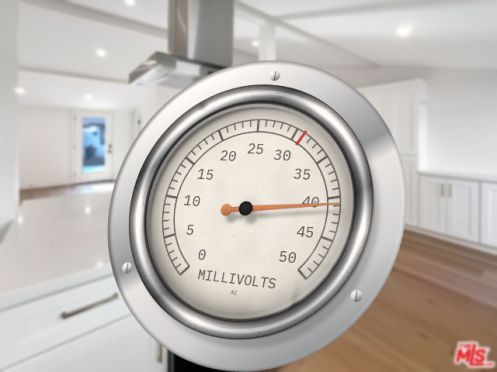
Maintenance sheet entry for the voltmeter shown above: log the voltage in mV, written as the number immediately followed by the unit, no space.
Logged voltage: 41mV
